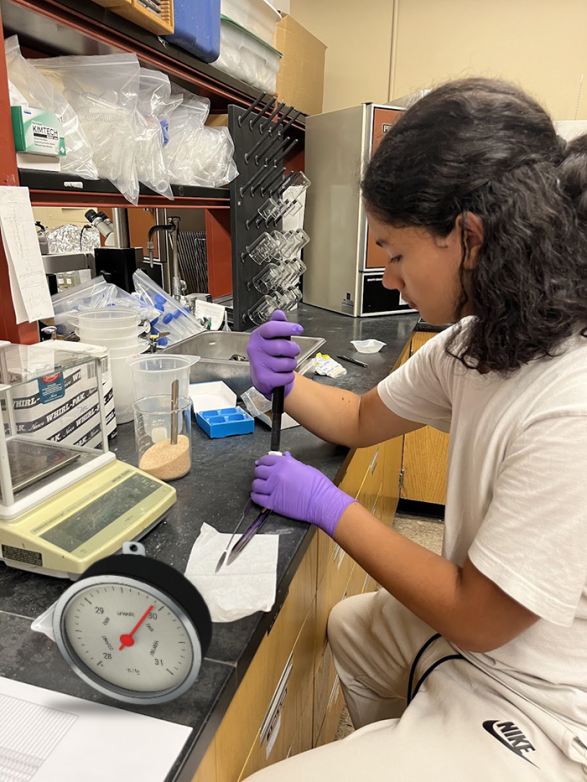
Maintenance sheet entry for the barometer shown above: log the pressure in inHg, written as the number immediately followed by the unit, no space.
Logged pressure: 29.9inHg
